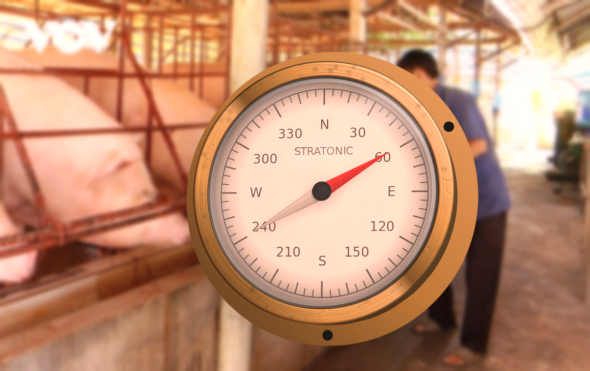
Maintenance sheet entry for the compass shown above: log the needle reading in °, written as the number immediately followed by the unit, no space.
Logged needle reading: 60°
